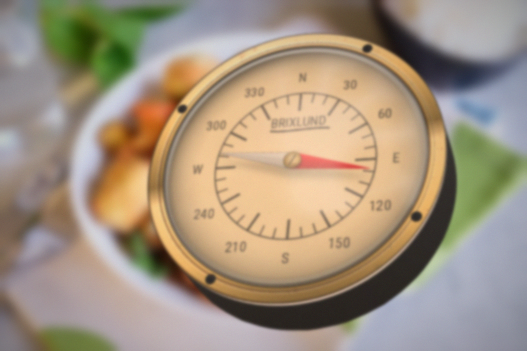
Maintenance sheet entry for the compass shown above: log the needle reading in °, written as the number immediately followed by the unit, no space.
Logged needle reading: 100°
